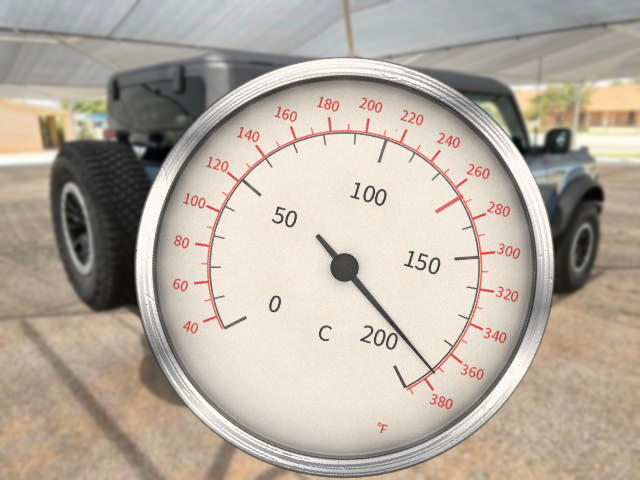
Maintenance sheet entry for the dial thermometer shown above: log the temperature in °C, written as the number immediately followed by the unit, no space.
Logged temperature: 190°C
